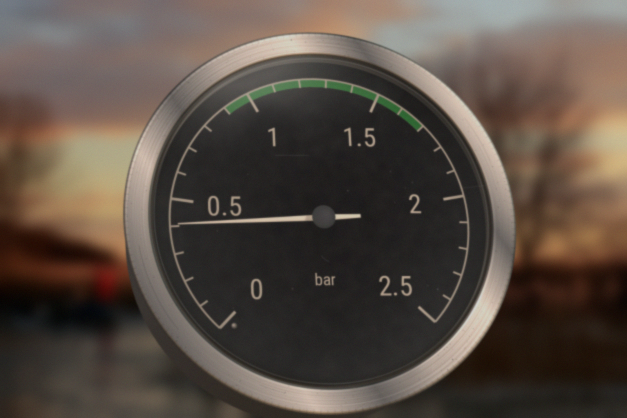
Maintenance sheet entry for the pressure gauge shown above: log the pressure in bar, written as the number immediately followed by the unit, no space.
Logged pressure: 0.4bar
